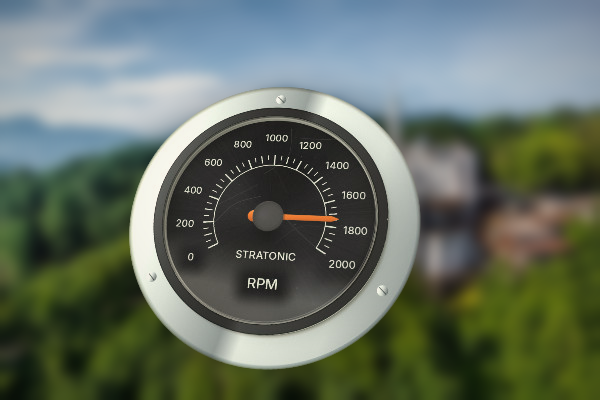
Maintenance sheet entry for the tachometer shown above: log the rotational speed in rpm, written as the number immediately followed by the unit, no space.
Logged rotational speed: 1750rpm
